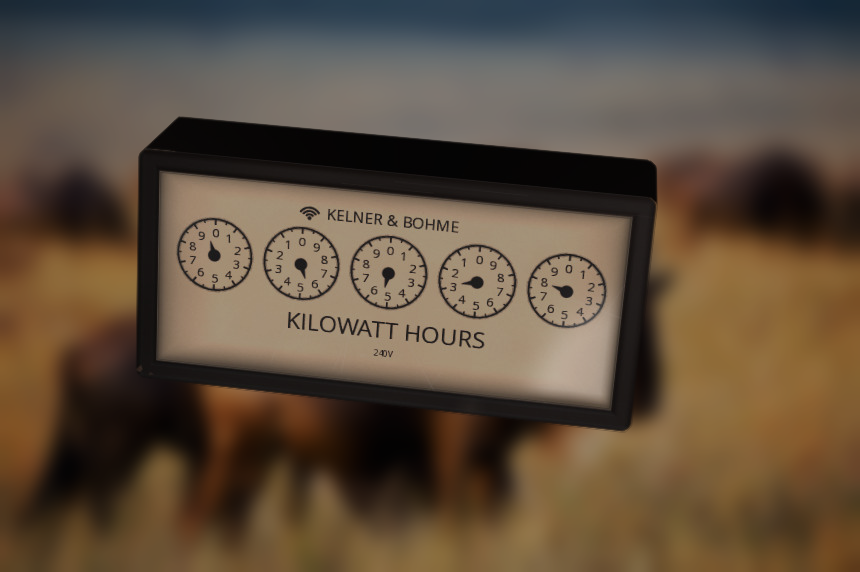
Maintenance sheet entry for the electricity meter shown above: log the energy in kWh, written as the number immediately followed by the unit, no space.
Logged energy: 95528kWh
